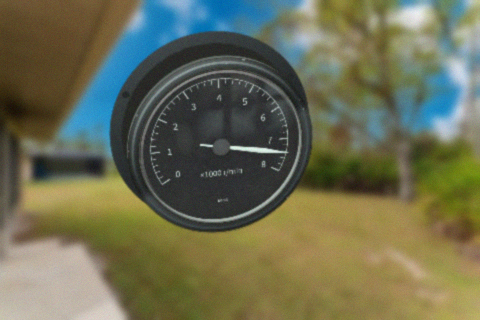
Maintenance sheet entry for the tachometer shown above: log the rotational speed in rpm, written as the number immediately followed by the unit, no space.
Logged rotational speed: 7400rpm
